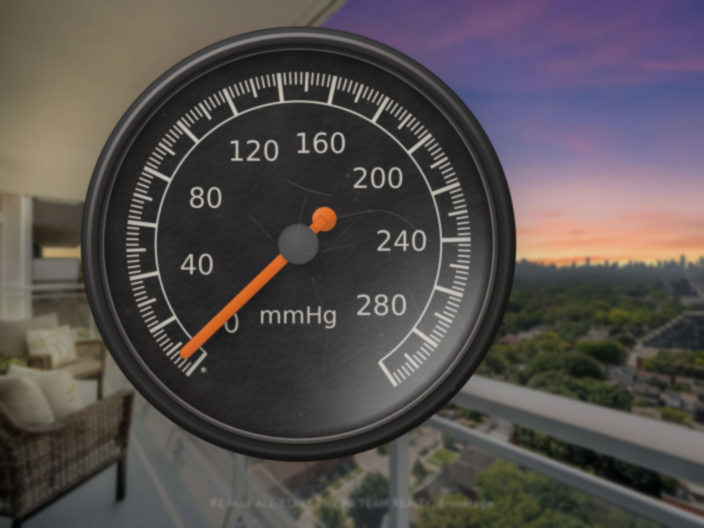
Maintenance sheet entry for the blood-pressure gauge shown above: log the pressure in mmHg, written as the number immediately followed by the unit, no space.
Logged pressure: 6mmHg
